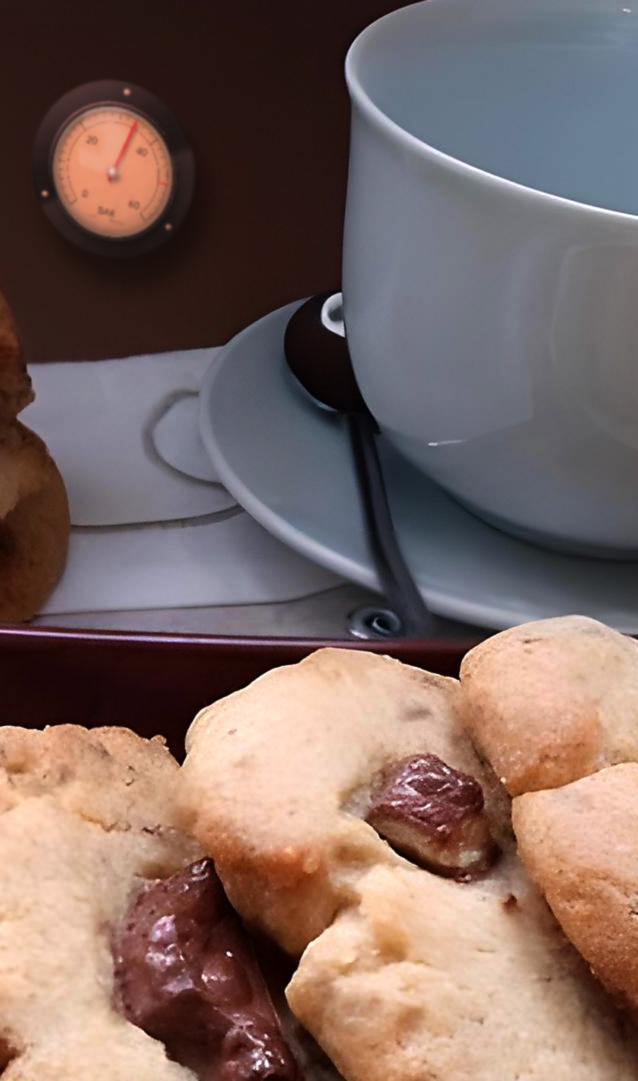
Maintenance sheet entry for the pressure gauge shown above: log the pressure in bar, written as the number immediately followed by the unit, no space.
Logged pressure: 34bar
